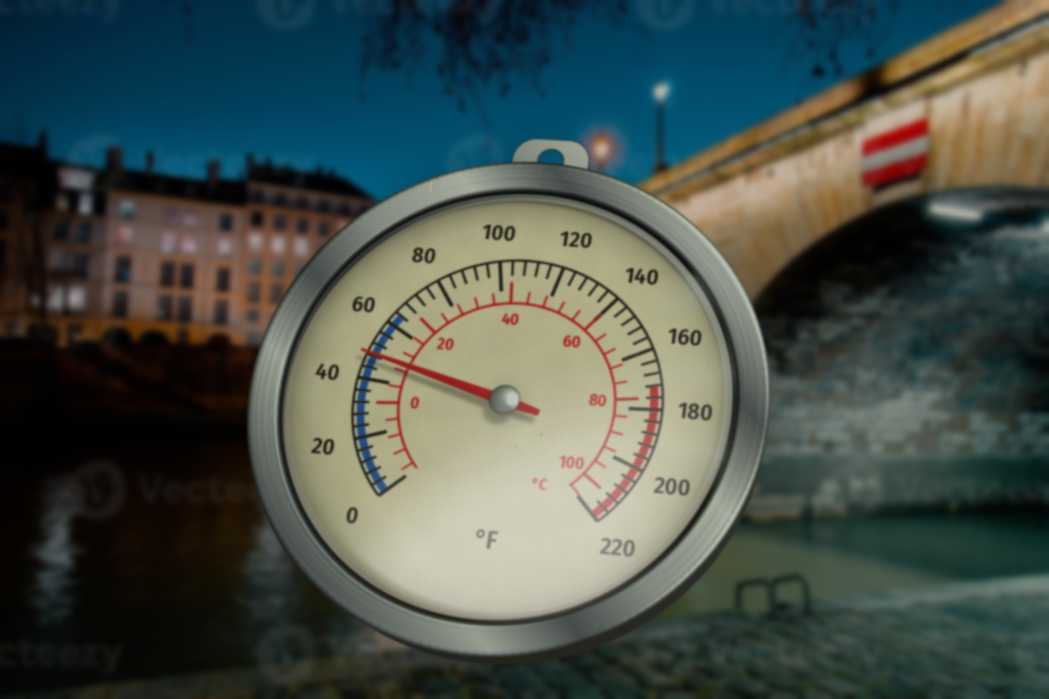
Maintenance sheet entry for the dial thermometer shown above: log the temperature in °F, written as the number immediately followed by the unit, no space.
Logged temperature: 48°F
